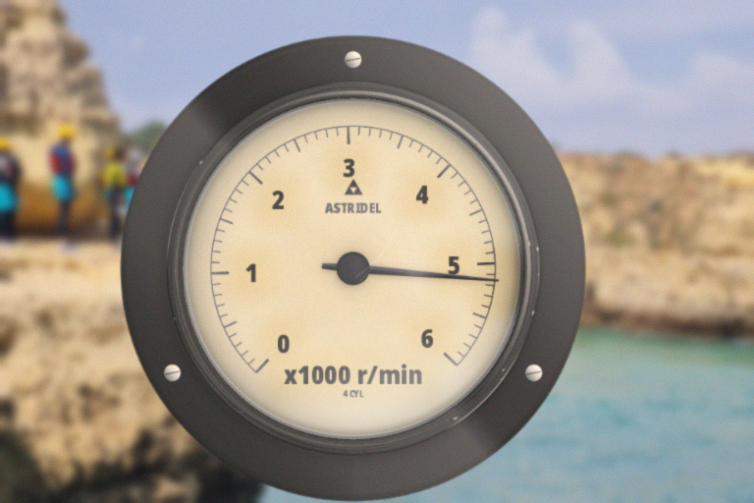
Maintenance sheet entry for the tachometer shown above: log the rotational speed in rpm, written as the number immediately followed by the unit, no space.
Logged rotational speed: 5150rpm
